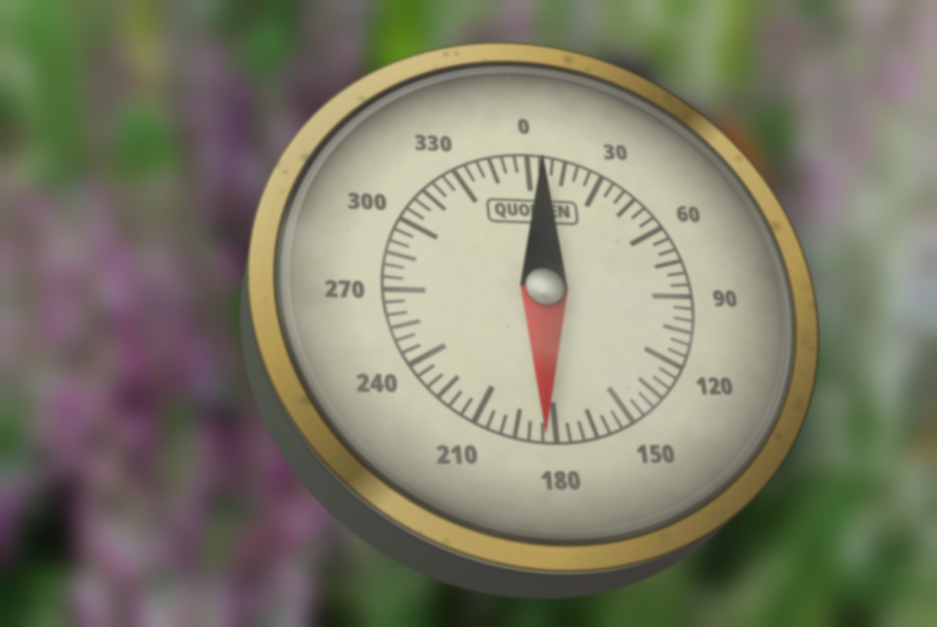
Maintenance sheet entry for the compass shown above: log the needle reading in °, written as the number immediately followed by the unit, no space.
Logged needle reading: 185°
